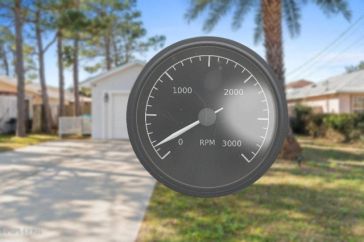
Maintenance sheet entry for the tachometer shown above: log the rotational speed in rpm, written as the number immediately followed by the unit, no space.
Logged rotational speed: 150rpm
